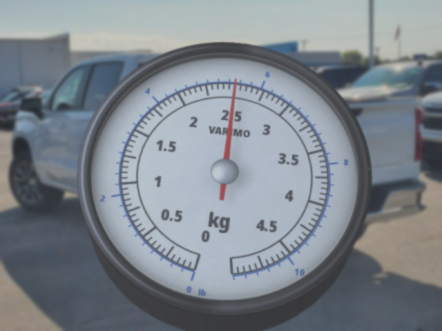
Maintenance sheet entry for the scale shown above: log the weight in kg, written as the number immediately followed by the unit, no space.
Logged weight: 2.5kg
